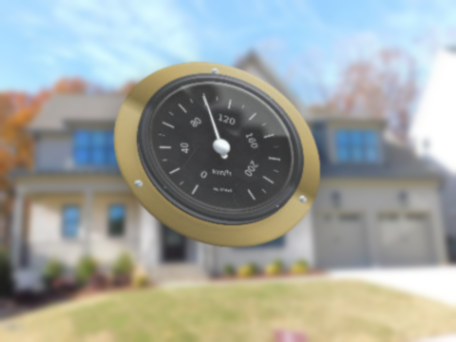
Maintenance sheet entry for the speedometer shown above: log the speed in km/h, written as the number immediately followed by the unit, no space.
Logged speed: 100km/h
